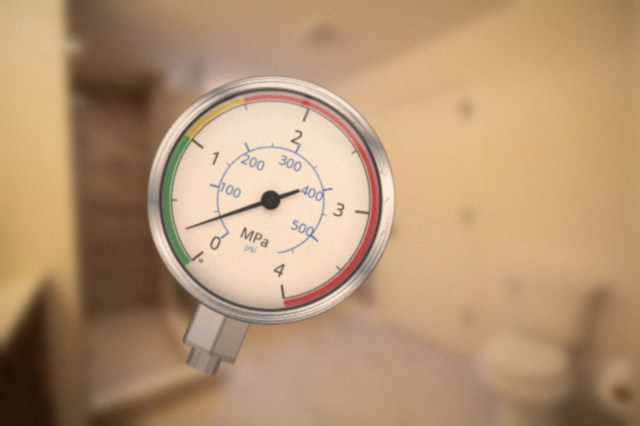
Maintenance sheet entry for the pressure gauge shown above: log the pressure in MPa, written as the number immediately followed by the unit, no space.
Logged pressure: 0.25MPa
